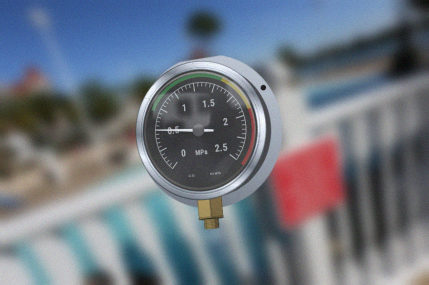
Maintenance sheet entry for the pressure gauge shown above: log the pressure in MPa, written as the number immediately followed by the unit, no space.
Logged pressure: 0.5MPa
